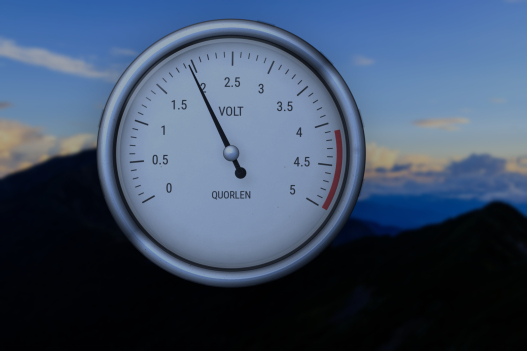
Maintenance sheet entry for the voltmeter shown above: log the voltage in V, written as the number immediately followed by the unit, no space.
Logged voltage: 1.95V
